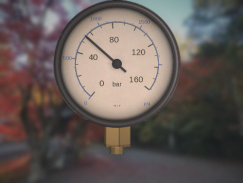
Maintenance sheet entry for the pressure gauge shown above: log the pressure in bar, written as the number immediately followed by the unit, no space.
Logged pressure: 55bar
